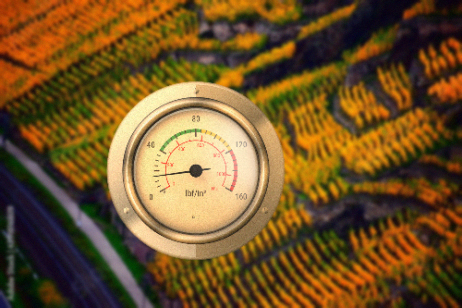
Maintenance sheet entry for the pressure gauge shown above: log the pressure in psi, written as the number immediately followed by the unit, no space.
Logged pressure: 15psi
